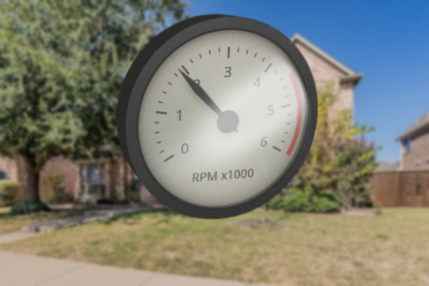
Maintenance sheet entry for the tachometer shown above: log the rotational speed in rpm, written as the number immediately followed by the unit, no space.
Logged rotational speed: 1900rpm
